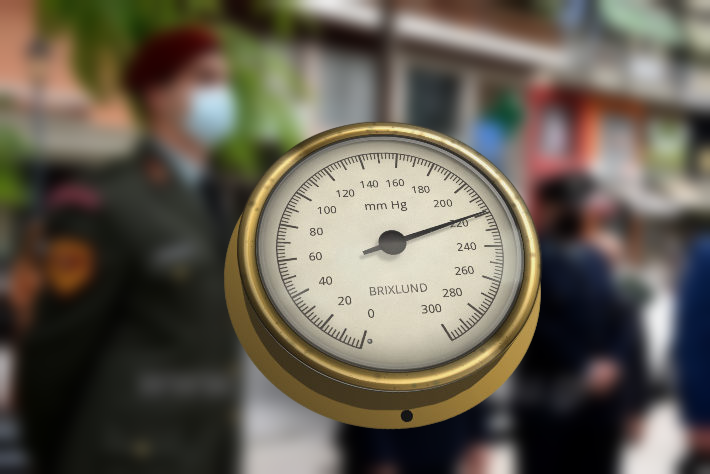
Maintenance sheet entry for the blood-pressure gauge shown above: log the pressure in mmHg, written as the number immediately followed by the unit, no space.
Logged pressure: 220mmHg
